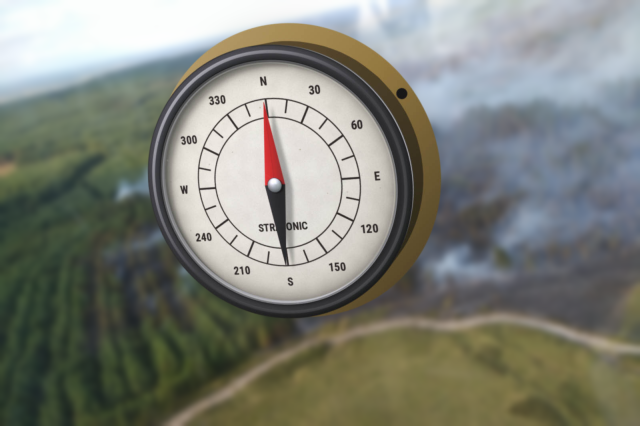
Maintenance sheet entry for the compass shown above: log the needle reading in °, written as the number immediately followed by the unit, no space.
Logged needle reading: 0°
